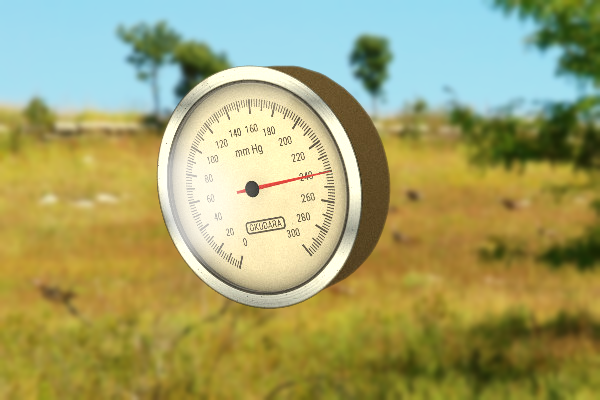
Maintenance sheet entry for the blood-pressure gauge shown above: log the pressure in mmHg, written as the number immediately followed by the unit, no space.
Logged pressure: 240mmHg
